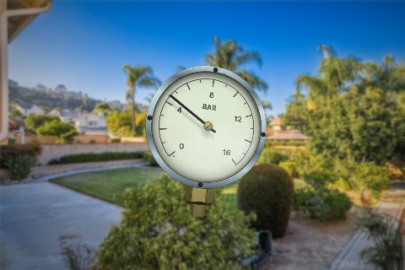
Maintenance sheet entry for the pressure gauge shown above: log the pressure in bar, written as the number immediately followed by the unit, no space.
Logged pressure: 4.5bar
